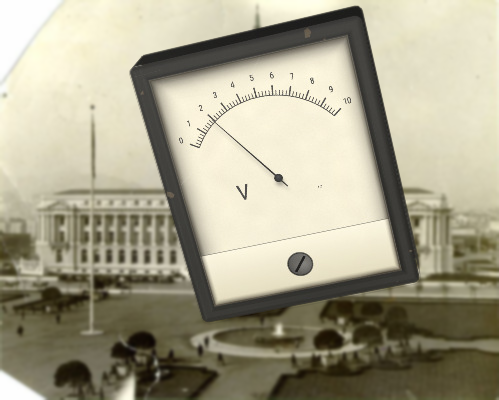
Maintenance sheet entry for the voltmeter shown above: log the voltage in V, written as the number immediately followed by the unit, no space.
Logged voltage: 2V
